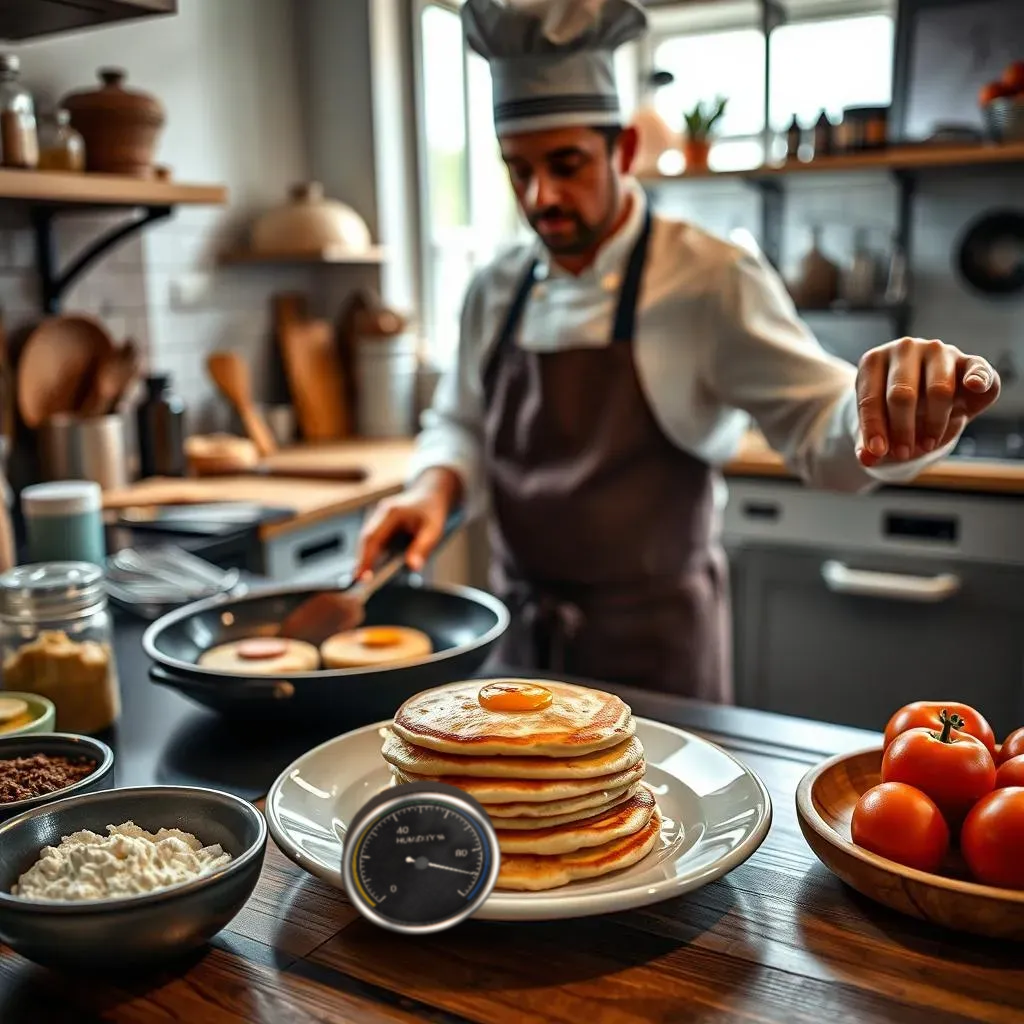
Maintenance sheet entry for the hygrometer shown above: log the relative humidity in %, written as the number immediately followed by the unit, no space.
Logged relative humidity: 90%
